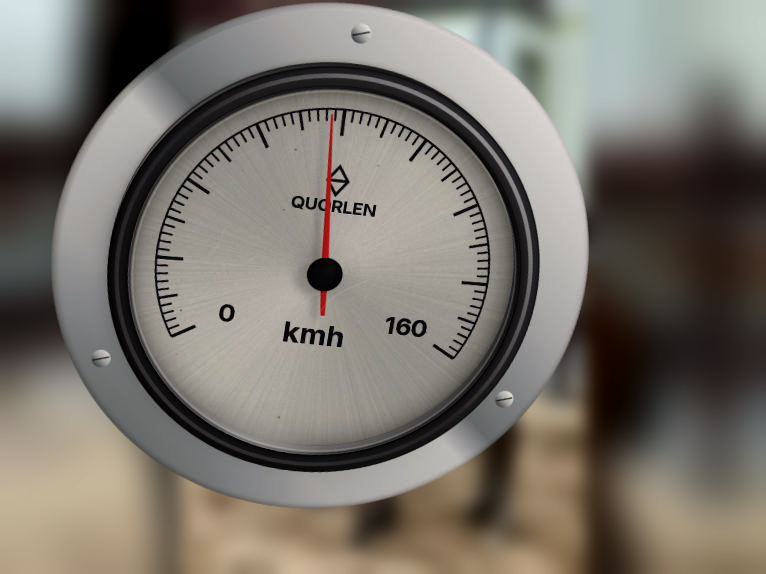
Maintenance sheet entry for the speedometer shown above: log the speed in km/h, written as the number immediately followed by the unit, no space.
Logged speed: 77km/h
